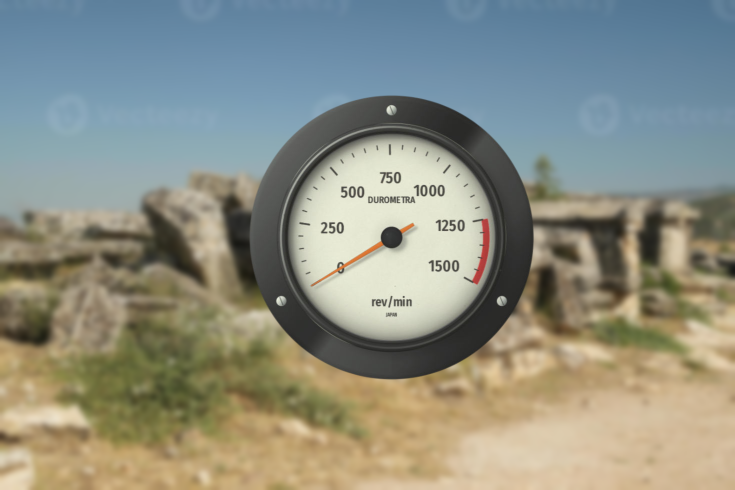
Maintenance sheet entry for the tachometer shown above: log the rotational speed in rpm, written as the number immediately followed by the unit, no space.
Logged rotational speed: 0rpm
